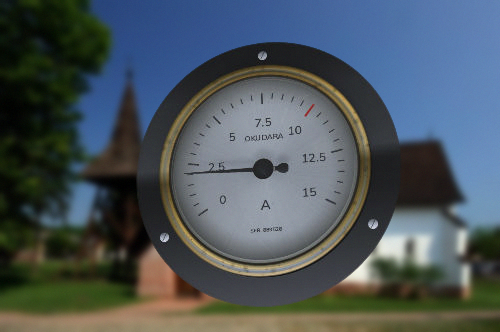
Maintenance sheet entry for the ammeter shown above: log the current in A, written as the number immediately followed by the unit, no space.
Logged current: 2A
